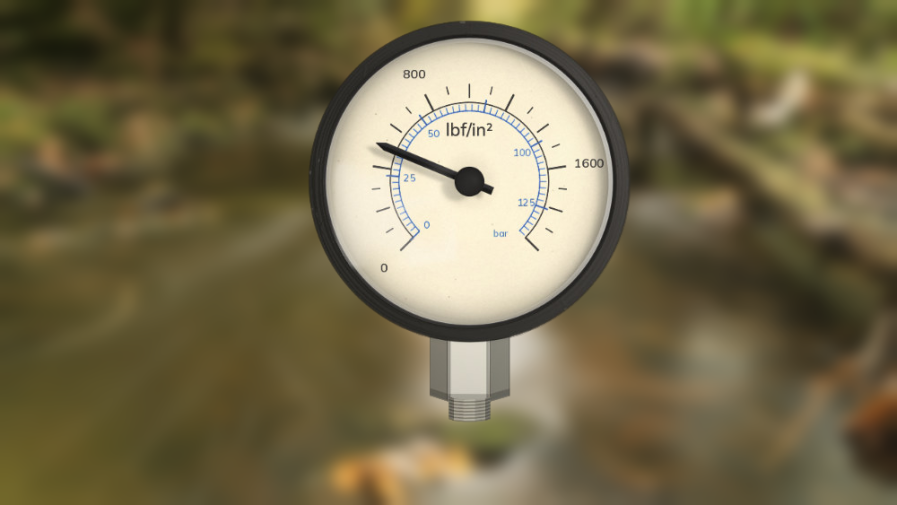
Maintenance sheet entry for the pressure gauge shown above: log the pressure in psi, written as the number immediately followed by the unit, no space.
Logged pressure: 500psi
